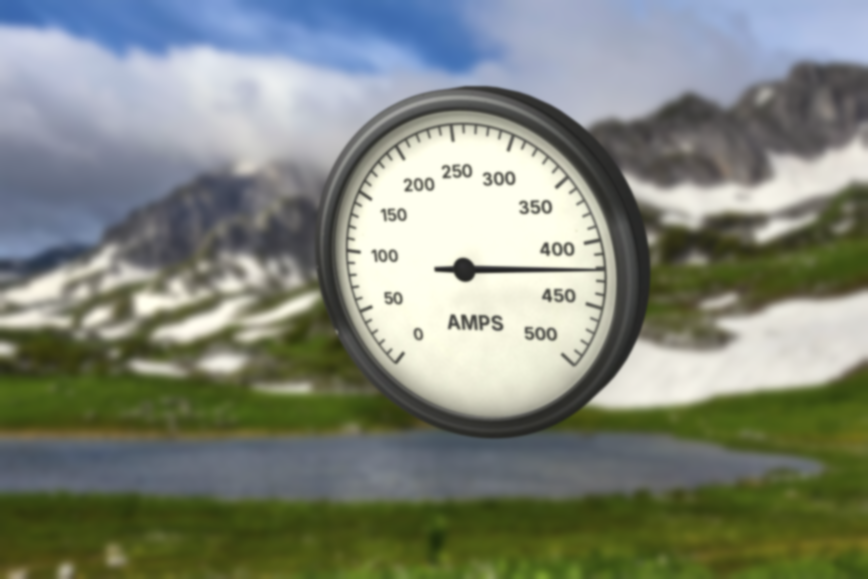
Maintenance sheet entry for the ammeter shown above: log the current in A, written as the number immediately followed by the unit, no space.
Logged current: 420A
